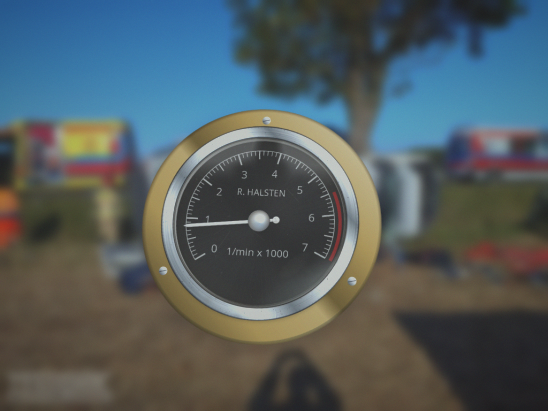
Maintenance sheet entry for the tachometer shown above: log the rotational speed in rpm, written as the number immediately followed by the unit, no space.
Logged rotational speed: 800rpm
